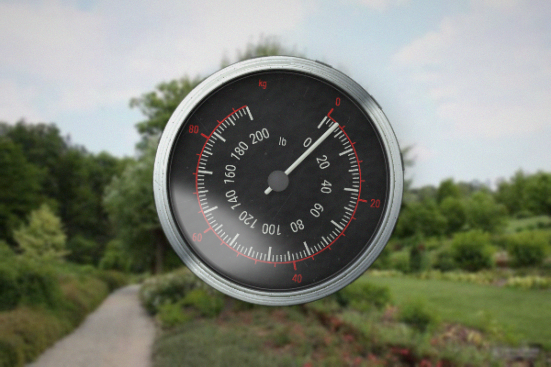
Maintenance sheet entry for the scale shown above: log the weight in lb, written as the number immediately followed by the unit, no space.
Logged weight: 6lb
